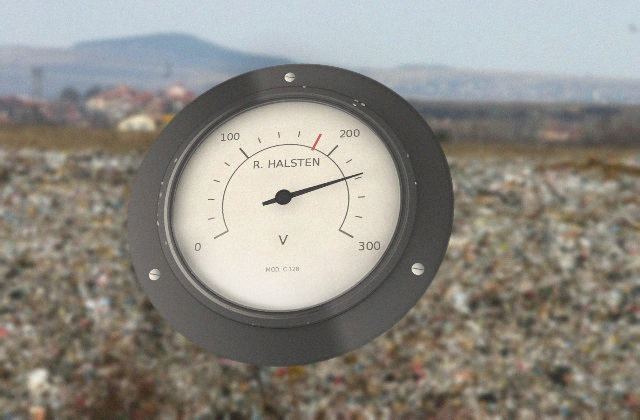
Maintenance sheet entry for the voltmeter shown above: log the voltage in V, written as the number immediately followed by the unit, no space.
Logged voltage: 240V
